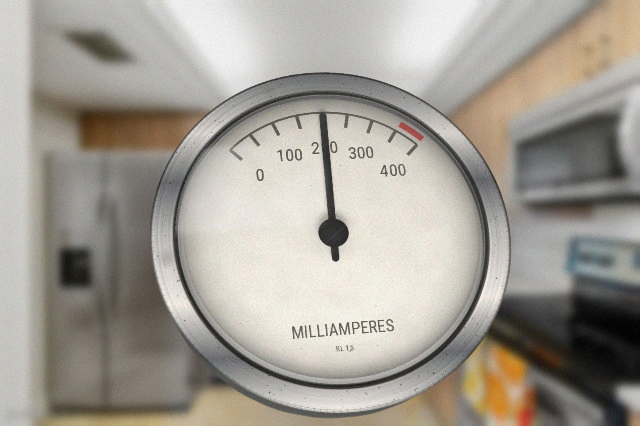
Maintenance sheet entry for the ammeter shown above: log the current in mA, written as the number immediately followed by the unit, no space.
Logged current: 200mA
